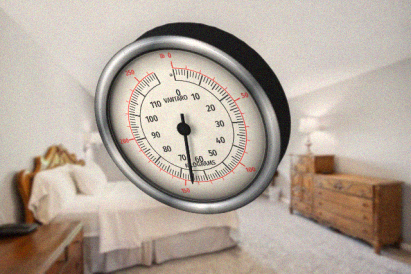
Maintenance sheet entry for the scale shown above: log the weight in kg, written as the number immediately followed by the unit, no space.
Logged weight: 65kg
